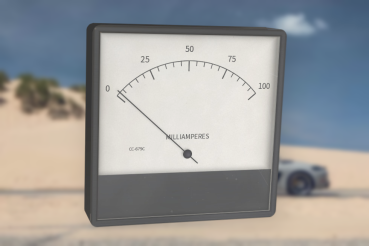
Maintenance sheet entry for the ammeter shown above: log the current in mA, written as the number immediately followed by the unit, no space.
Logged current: 2.5mA
